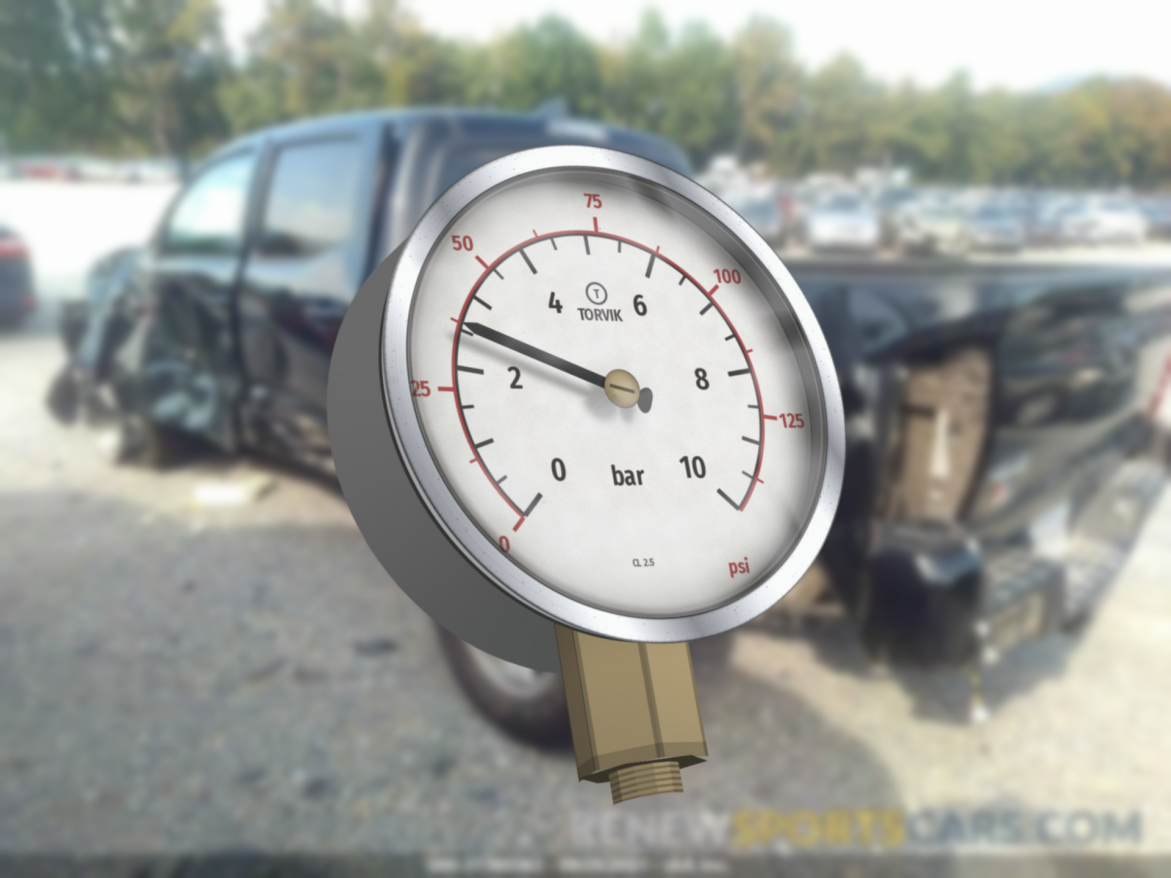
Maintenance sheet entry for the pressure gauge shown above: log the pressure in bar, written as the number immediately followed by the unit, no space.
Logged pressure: 2.5bar
